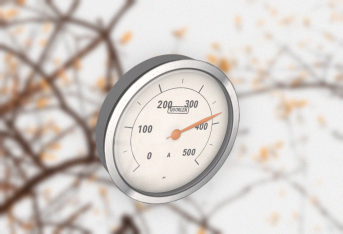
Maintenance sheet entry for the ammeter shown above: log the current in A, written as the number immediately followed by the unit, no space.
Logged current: 375A
